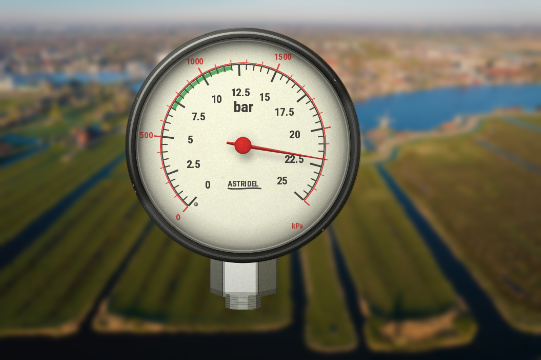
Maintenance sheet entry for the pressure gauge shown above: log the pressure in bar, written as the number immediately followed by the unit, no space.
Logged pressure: 22bar
